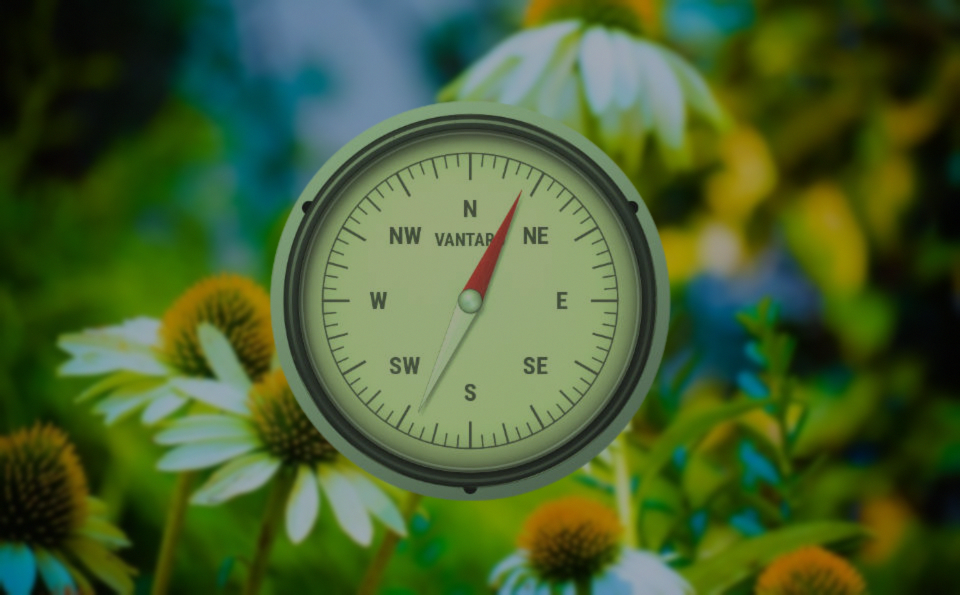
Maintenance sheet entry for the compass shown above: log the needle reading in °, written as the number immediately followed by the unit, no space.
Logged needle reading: 25°
